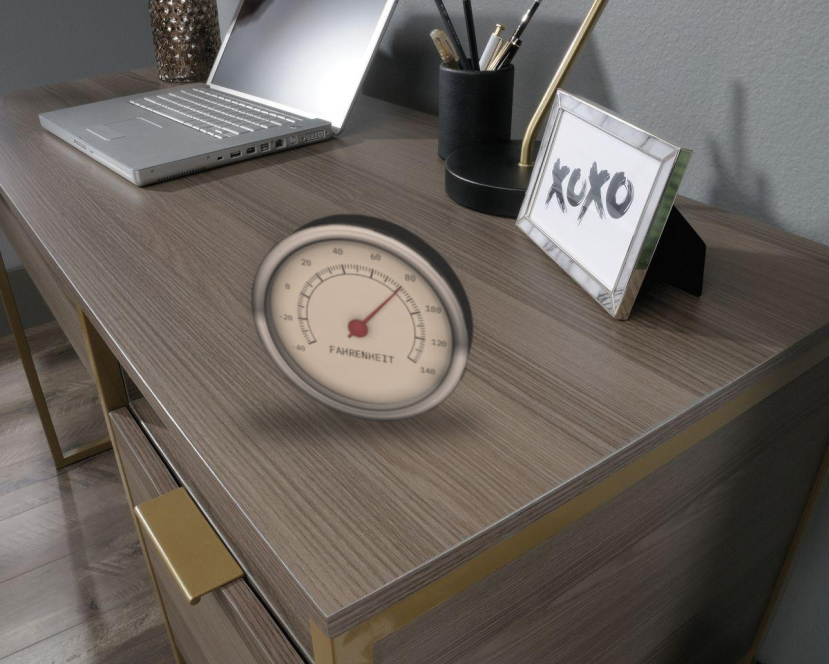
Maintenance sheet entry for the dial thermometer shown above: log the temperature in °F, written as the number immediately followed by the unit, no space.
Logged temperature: 80°F
